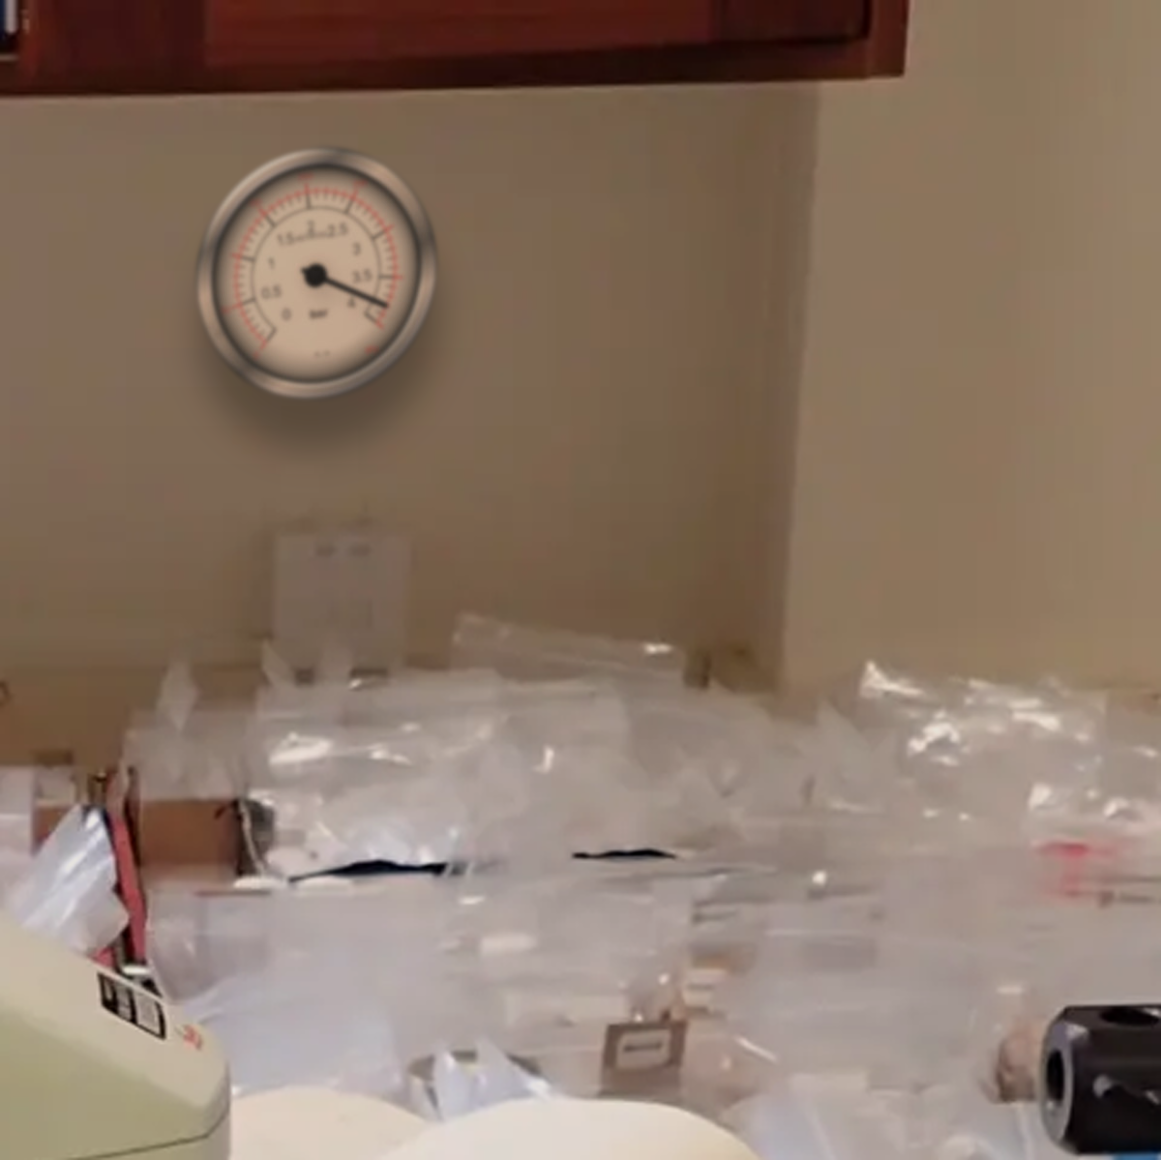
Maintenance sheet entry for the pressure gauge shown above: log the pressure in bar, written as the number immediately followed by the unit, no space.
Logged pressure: 3.8bar
